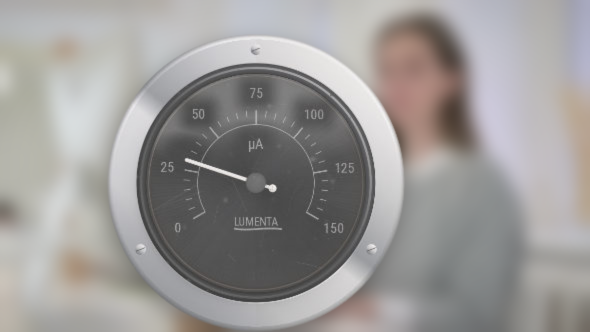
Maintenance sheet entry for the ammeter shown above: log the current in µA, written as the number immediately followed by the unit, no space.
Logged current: 30µA
